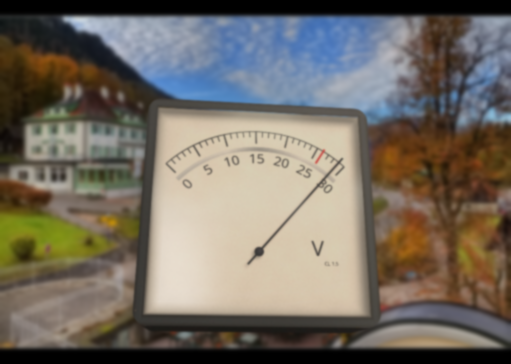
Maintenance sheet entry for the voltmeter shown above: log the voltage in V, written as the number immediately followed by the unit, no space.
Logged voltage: 29V
